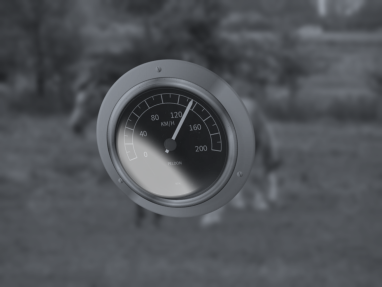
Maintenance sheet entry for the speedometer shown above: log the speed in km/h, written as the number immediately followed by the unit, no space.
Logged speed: 135km/h
